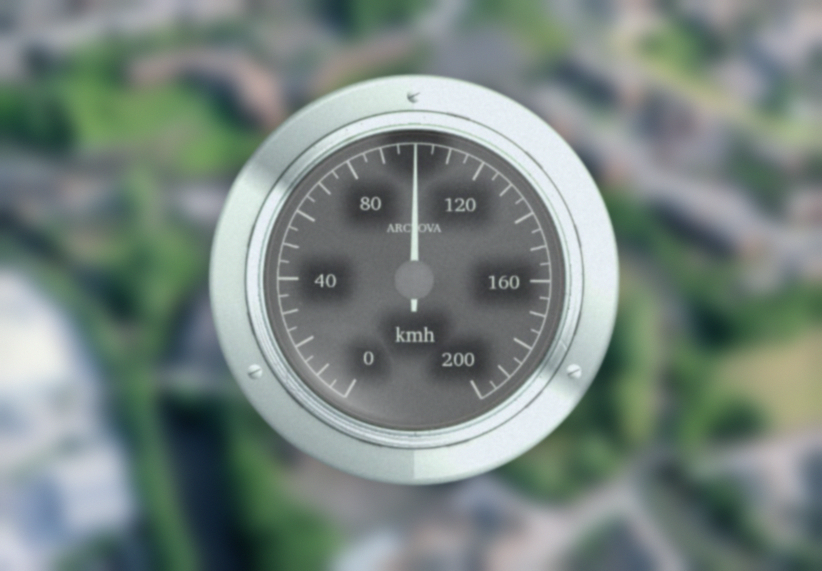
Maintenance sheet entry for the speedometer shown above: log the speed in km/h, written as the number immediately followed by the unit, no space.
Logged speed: 100km/h
